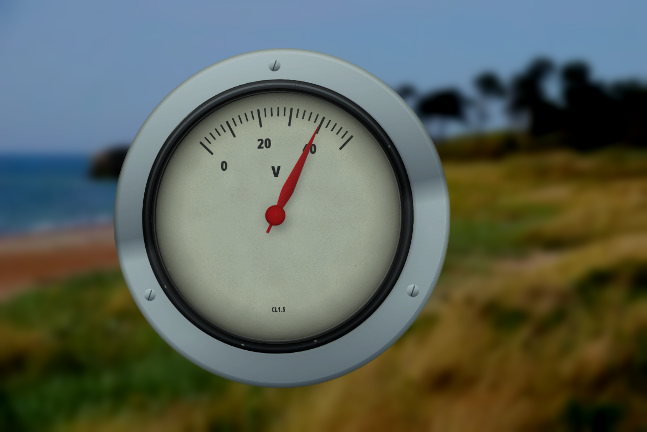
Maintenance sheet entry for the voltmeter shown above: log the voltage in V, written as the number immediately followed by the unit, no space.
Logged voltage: 40V
